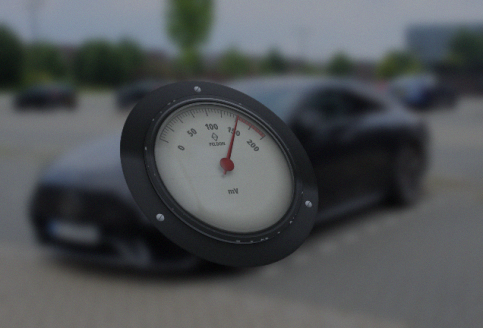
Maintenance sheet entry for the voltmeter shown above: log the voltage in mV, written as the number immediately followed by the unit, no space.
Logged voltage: 150mV
